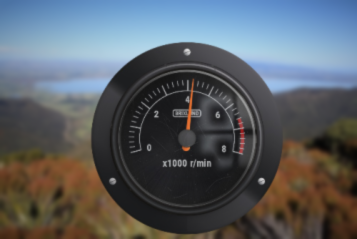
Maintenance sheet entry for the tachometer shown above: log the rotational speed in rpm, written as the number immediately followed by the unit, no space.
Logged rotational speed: 4200rpm
